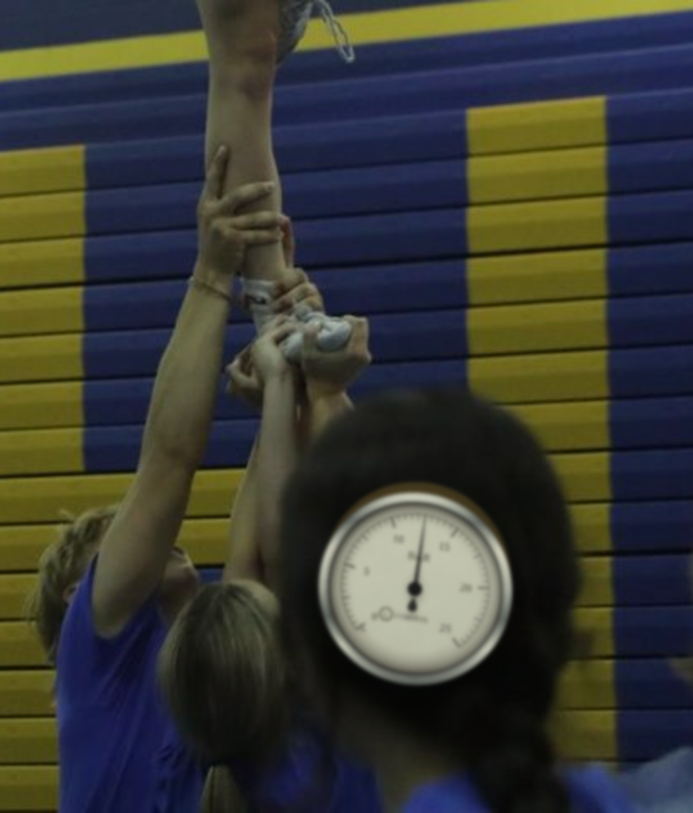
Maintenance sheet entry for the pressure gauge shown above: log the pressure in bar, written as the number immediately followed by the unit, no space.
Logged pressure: 12.5bar
